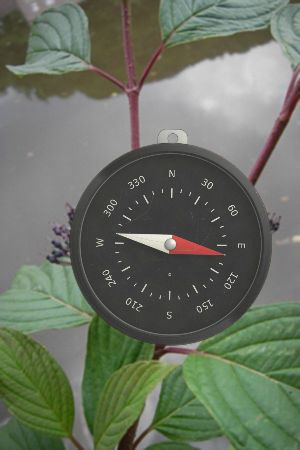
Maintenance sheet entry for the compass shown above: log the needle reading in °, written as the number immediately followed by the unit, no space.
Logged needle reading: 100°
